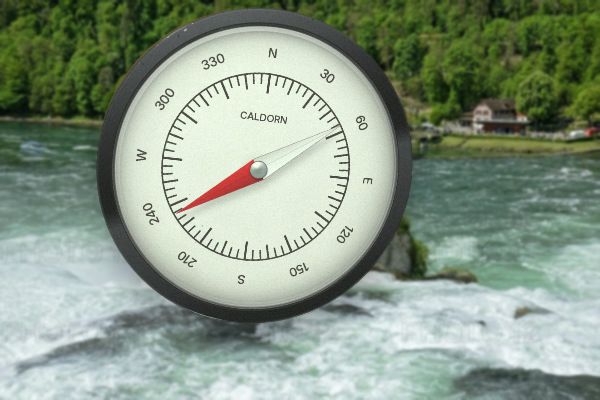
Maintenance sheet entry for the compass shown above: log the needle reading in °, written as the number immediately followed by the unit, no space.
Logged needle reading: 235°
